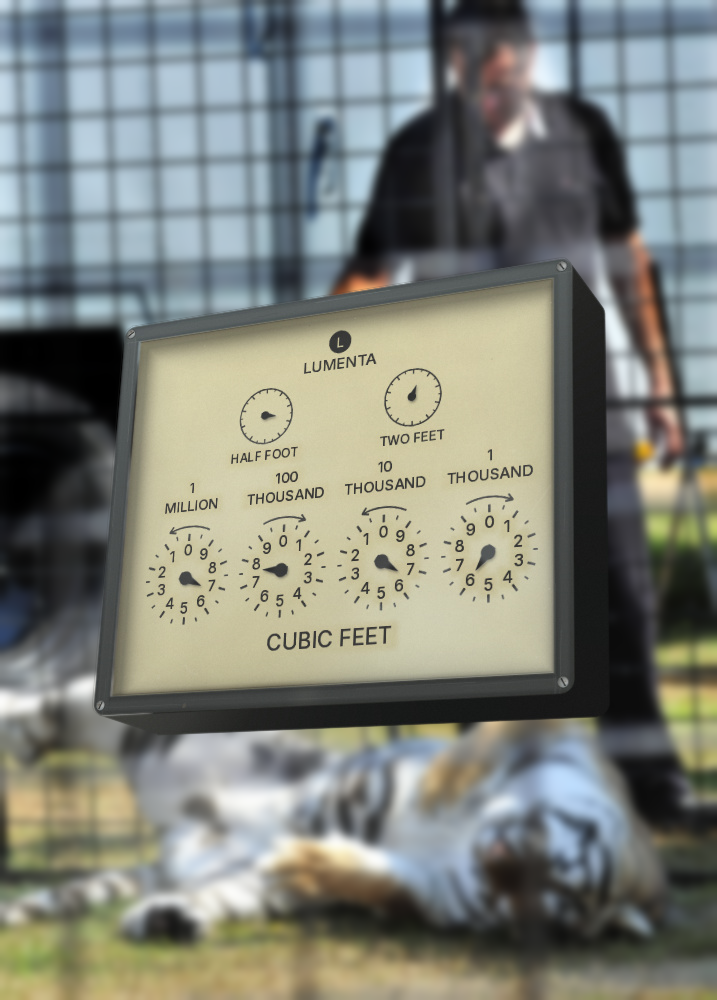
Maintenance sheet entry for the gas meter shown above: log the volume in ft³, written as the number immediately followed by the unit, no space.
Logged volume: 676600ft³
